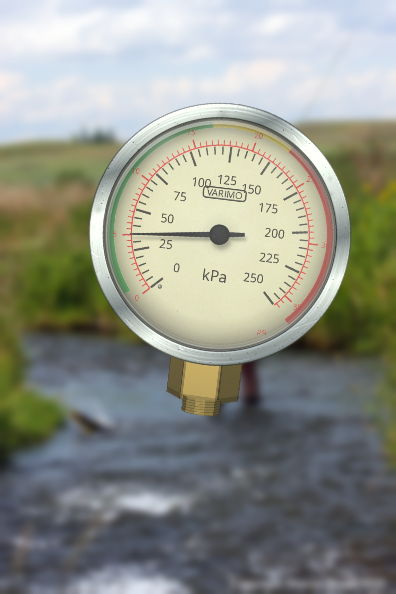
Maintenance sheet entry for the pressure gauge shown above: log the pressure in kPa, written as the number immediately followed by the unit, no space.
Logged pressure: 35kPa
